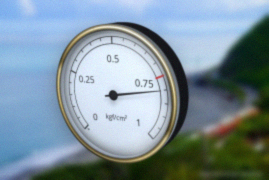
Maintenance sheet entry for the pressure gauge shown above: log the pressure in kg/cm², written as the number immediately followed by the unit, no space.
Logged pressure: 0.8kg/cm²
